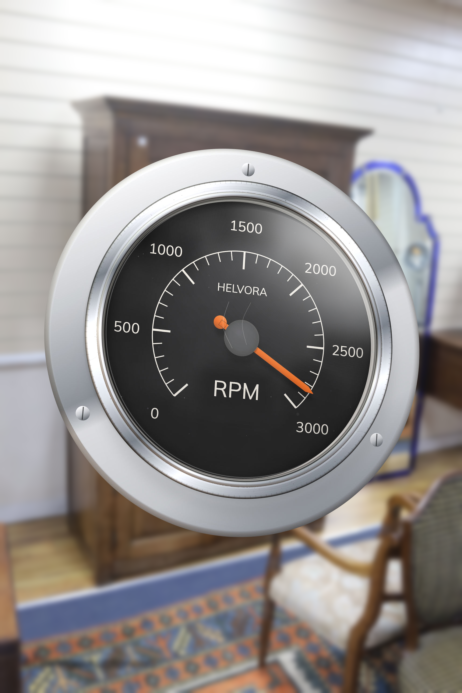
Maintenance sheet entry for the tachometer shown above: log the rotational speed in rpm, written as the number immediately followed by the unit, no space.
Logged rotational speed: 2850rpm
